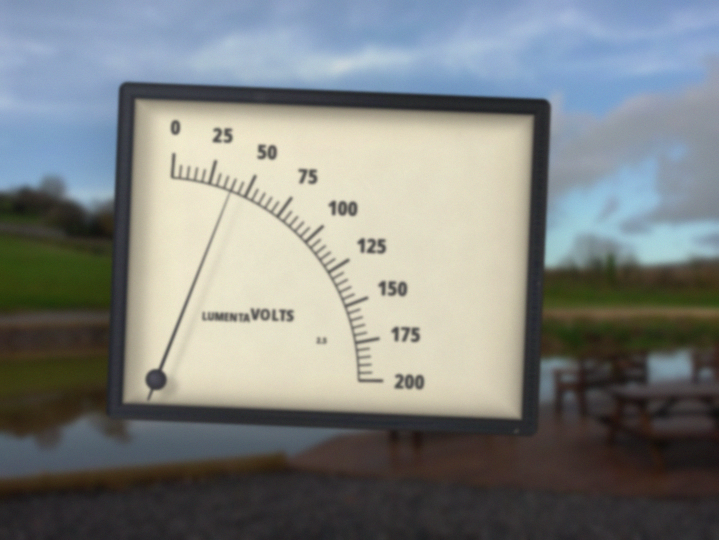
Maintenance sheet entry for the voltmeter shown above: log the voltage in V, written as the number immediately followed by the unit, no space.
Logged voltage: 40V
